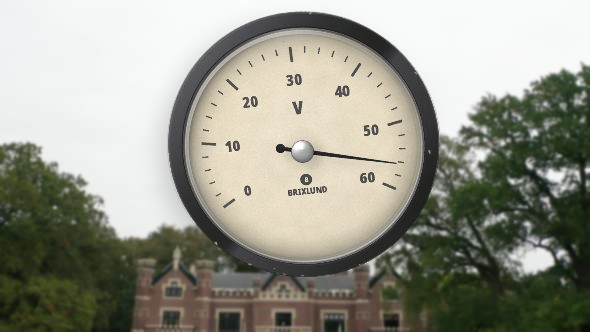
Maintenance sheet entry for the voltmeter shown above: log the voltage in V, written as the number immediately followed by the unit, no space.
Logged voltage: 56V
